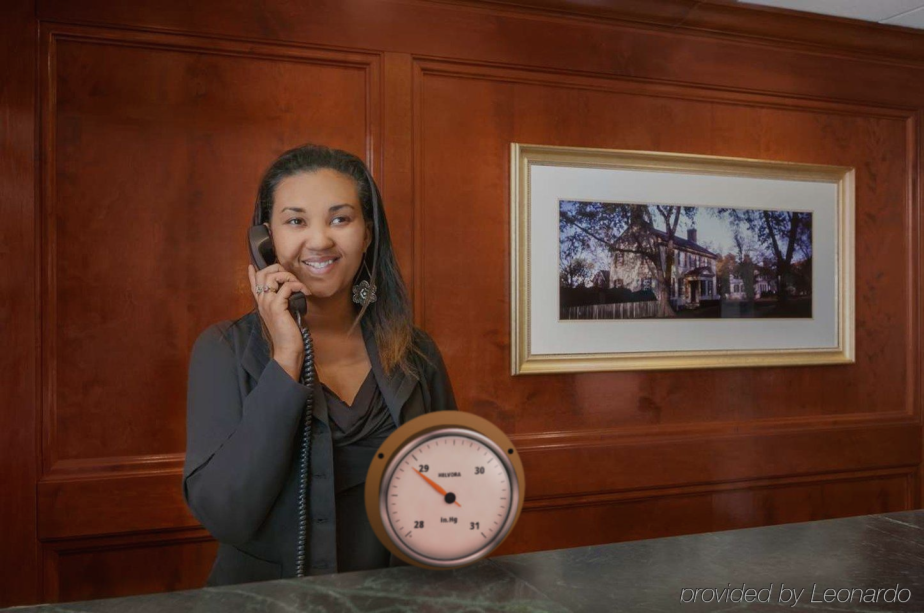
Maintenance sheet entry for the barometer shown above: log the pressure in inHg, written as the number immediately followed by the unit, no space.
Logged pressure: 28.9inHg
